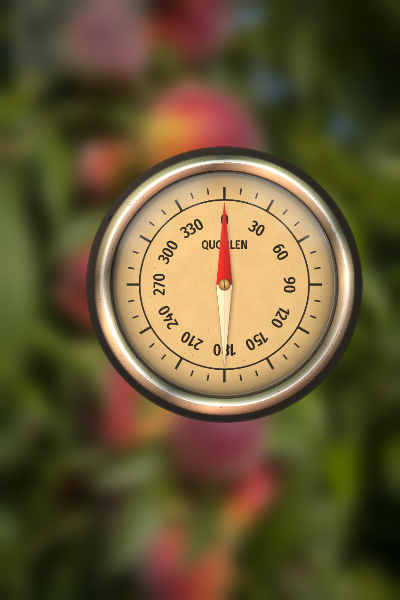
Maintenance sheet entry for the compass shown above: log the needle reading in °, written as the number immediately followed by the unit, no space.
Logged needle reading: 0°
